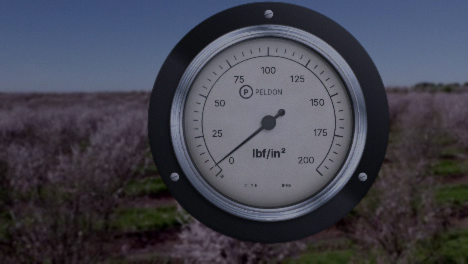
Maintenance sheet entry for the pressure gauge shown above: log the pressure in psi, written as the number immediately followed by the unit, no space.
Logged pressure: 5psi
